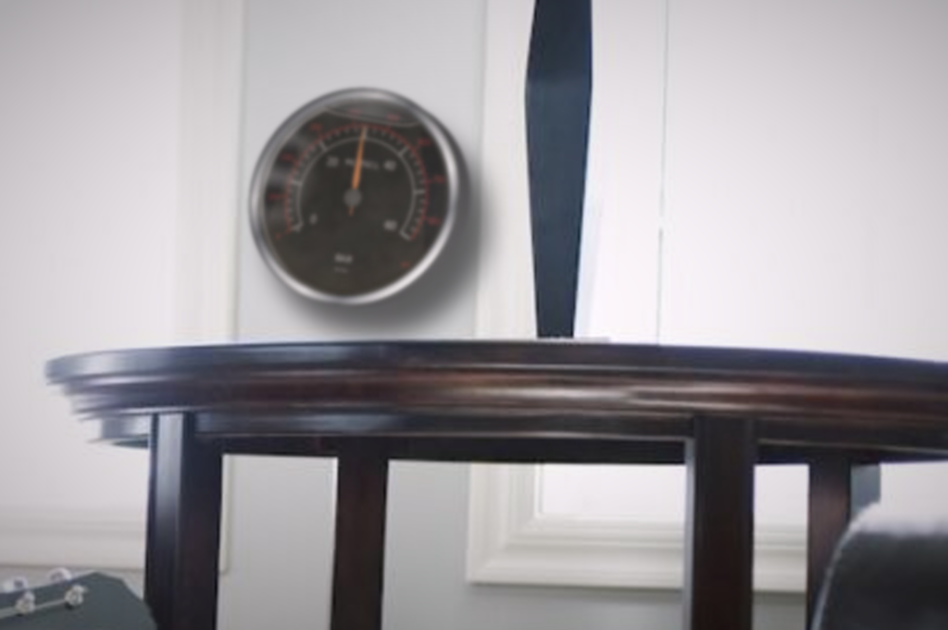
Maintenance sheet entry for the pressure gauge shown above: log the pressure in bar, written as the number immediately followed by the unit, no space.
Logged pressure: 30bar
